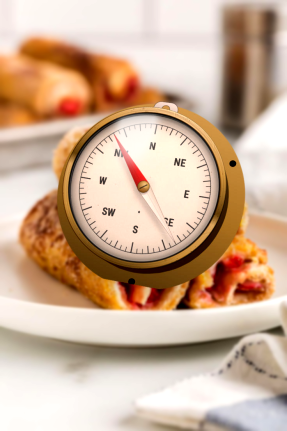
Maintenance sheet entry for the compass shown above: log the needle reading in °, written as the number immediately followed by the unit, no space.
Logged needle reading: 320°
